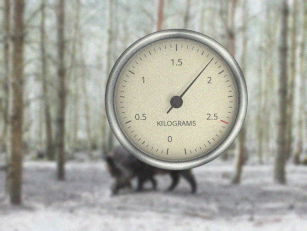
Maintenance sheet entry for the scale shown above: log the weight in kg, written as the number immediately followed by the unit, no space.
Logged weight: 1.85kg
